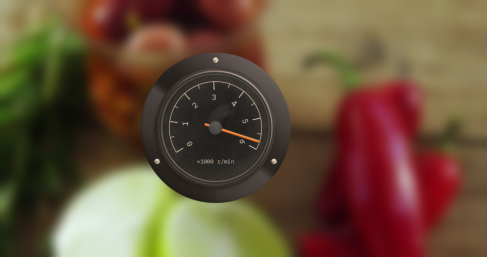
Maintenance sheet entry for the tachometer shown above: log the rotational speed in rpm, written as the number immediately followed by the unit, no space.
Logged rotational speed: 5750rpm
